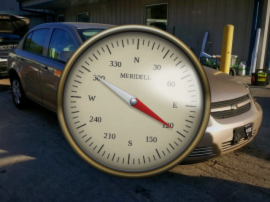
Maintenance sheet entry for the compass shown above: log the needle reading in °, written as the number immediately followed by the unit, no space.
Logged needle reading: 120°
